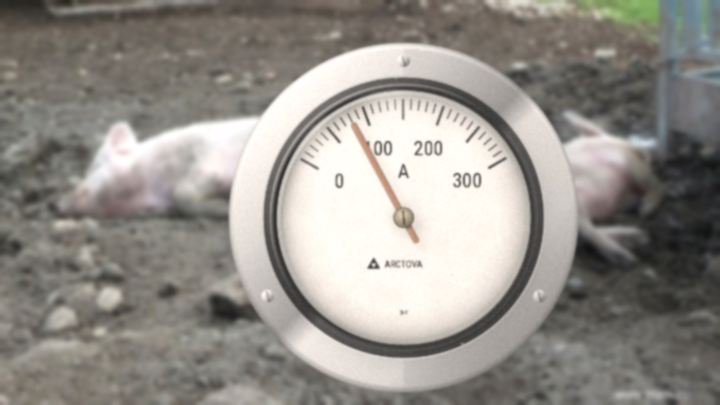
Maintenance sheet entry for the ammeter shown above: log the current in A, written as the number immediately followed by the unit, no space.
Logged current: 80A
